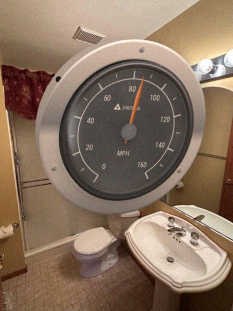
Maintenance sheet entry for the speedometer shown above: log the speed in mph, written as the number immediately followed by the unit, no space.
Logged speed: 85mph
